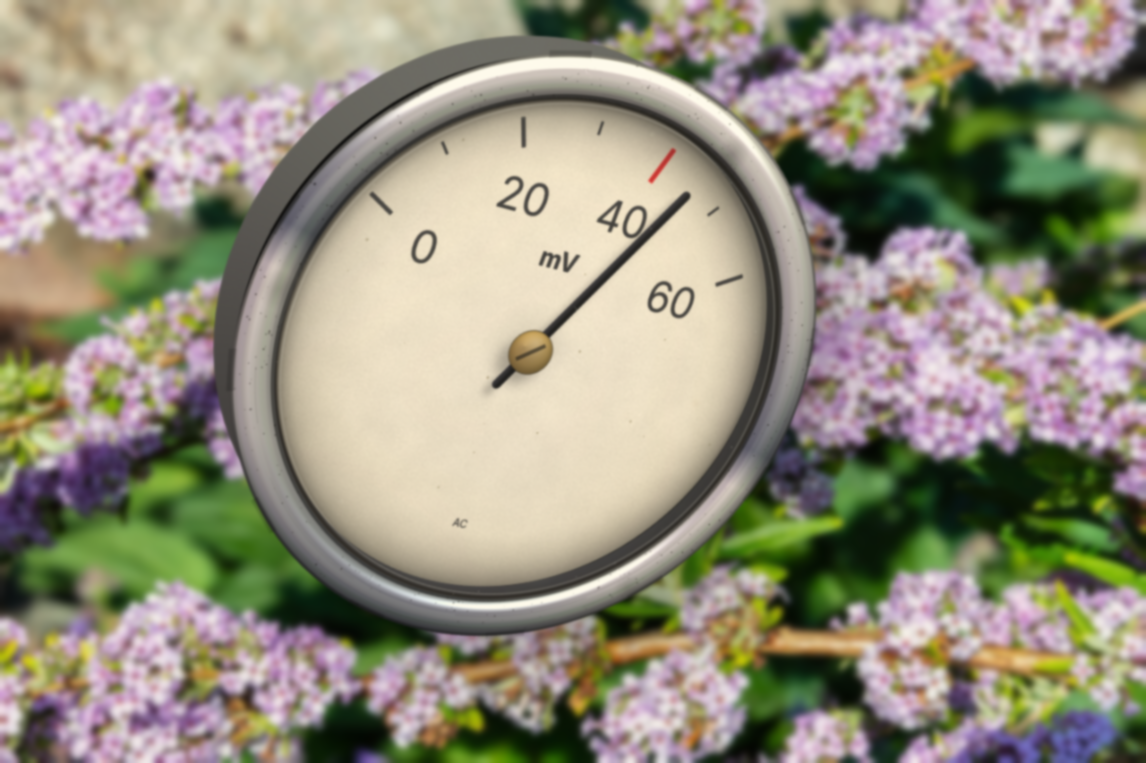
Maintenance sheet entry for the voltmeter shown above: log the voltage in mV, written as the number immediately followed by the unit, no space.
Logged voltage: 45mV
